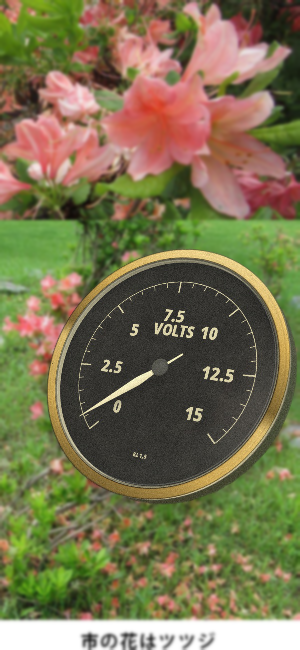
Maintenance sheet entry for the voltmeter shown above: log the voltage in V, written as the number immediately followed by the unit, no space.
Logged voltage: 0.5V
